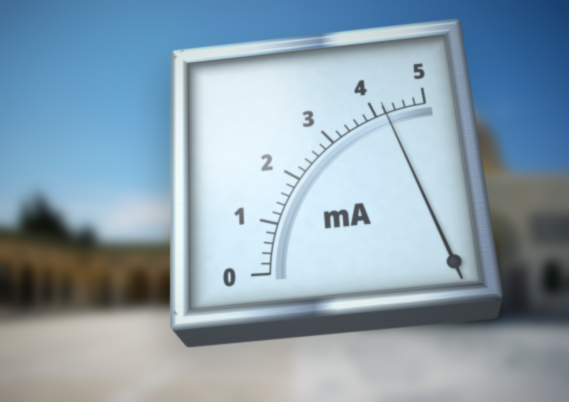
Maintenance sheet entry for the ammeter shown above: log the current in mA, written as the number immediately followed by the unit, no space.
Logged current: 4.2mA
